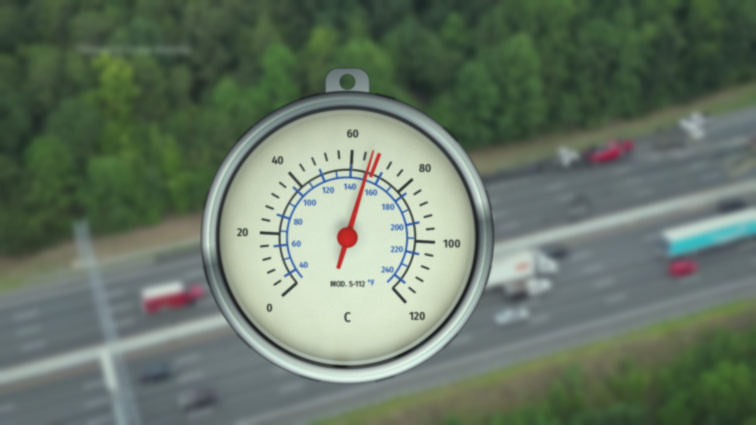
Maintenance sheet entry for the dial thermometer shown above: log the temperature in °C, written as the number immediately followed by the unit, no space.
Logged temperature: 66°C
